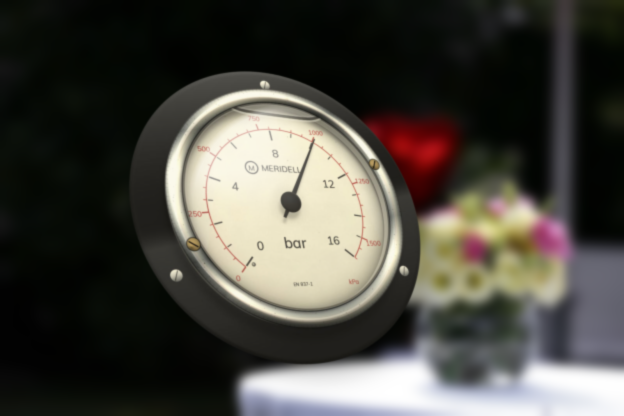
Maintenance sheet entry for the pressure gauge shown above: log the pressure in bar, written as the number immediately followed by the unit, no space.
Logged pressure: 10bar
